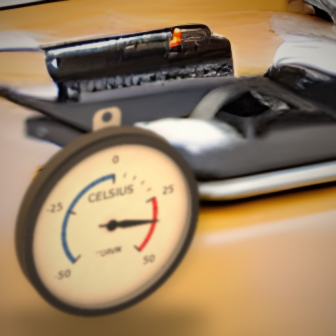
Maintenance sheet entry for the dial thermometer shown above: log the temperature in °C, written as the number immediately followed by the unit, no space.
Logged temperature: 35°C
